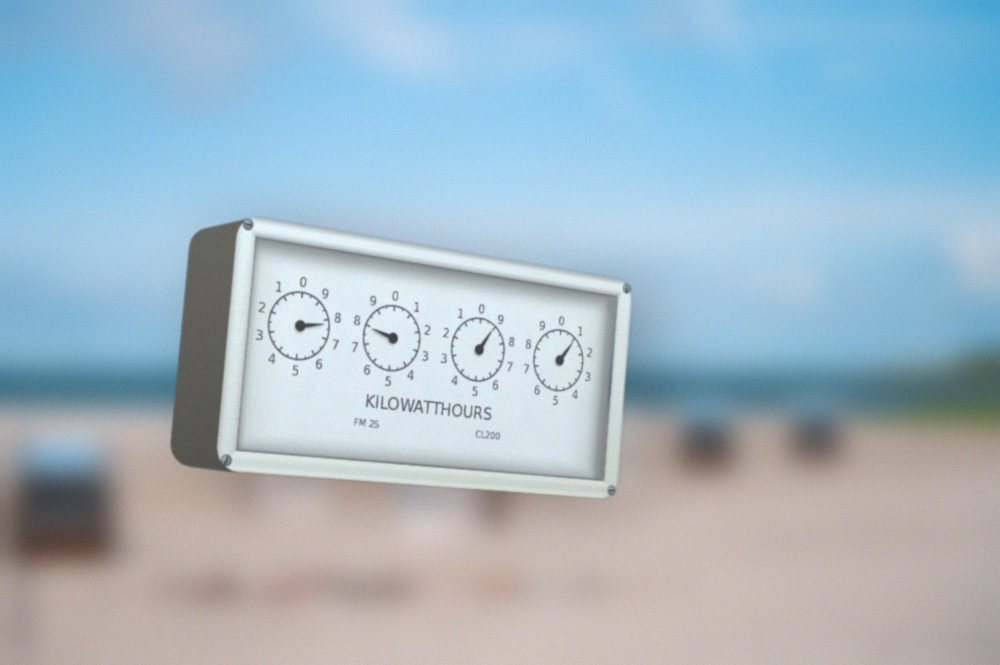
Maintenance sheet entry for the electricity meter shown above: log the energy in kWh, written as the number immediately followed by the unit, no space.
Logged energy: 7791kWh
